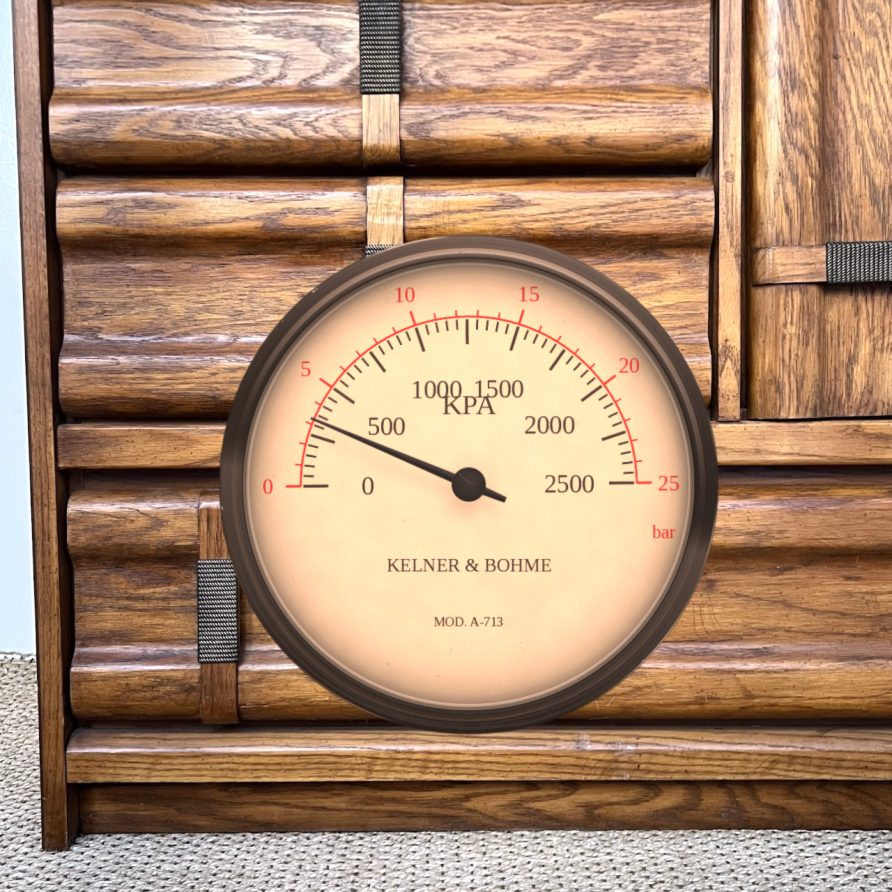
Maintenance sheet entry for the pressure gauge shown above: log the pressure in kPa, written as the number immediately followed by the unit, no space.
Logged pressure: 325kPa
